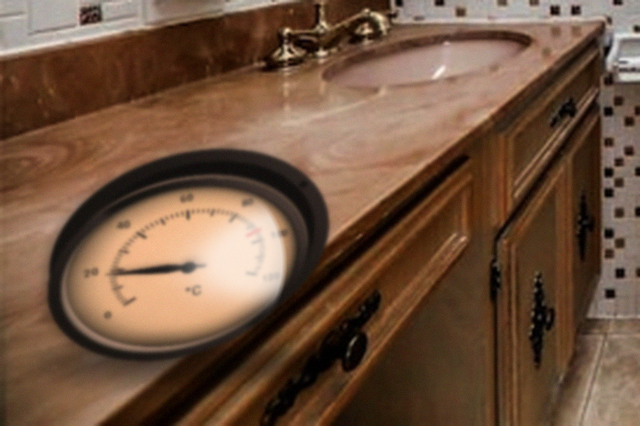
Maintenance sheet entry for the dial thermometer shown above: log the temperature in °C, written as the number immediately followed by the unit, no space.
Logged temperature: 20°C
